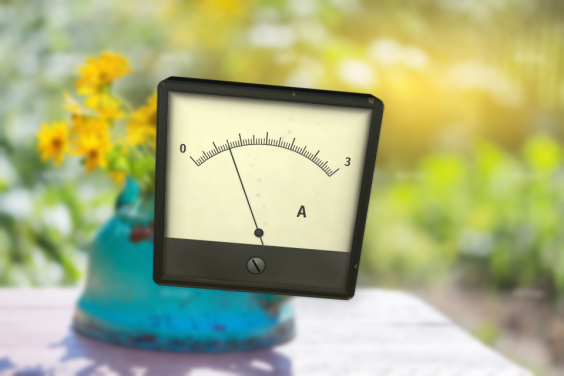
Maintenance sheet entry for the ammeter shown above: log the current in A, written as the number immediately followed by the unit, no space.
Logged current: 0.75A
